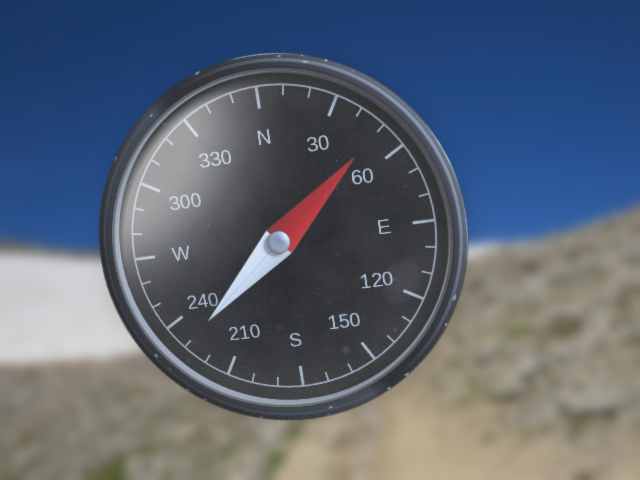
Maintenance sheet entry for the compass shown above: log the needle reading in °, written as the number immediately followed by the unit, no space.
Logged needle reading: 50°
